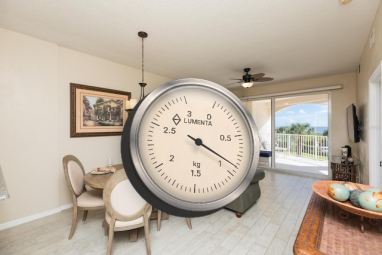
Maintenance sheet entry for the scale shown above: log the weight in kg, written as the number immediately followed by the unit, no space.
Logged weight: 0.9kg
